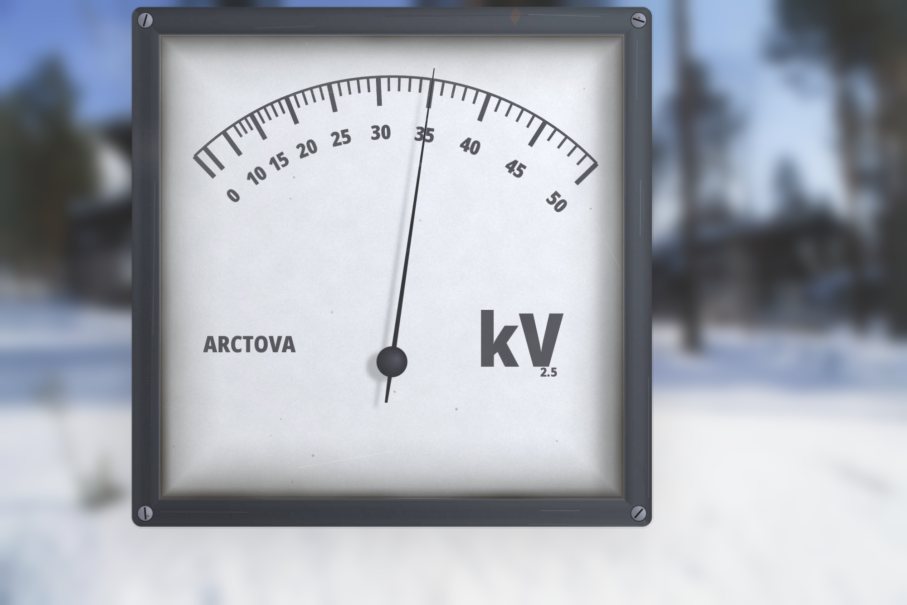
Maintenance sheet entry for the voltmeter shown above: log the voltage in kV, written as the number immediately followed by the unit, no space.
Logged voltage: 35kV
